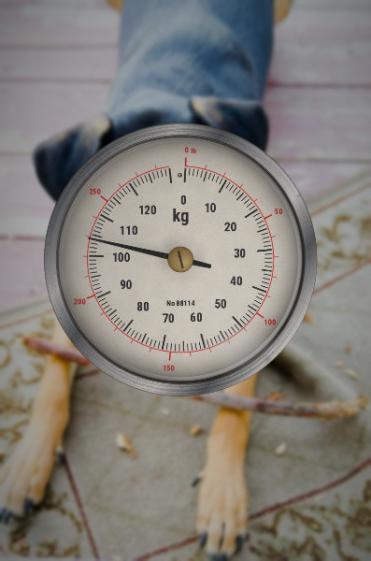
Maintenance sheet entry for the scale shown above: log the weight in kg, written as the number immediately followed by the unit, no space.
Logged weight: 104kg
